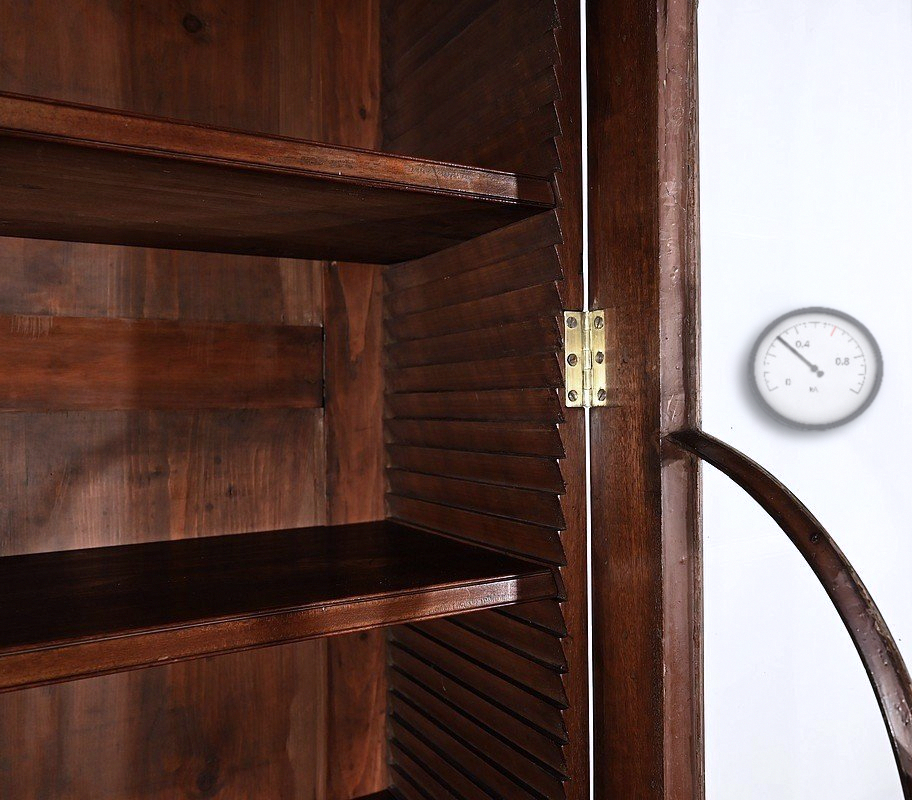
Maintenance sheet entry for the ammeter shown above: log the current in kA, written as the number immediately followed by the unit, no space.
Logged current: 0.3kA
